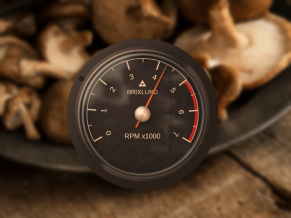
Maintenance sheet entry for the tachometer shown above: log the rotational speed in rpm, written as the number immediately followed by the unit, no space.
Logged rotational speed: 4250rpm
